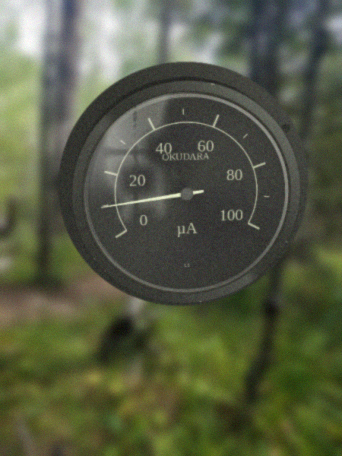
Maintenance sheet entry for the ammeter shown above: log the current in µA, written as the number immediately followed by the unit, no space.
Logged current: 10µA
